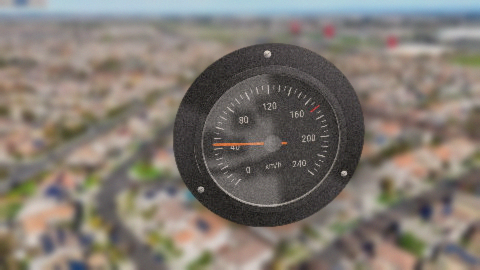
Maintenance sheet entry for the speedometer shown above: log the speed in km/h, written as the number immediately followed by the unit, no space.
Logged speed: 45km/h
